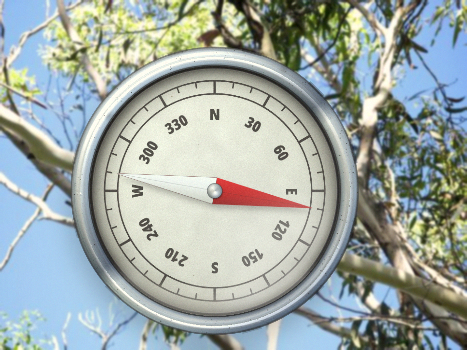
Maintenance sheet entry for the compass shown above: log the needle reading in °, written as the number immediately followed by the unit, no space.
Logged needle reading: 100°
